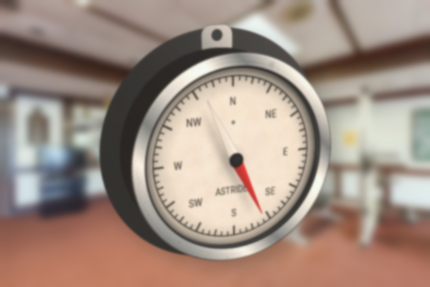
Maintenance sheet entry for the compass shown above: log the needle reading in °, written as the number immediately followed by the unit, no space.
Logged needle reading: 155°
